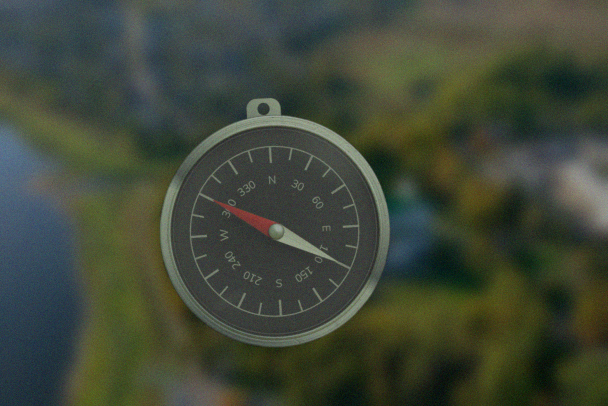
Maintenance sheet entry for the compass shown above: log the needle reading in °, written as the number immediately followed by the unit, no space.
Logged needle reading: 300°
